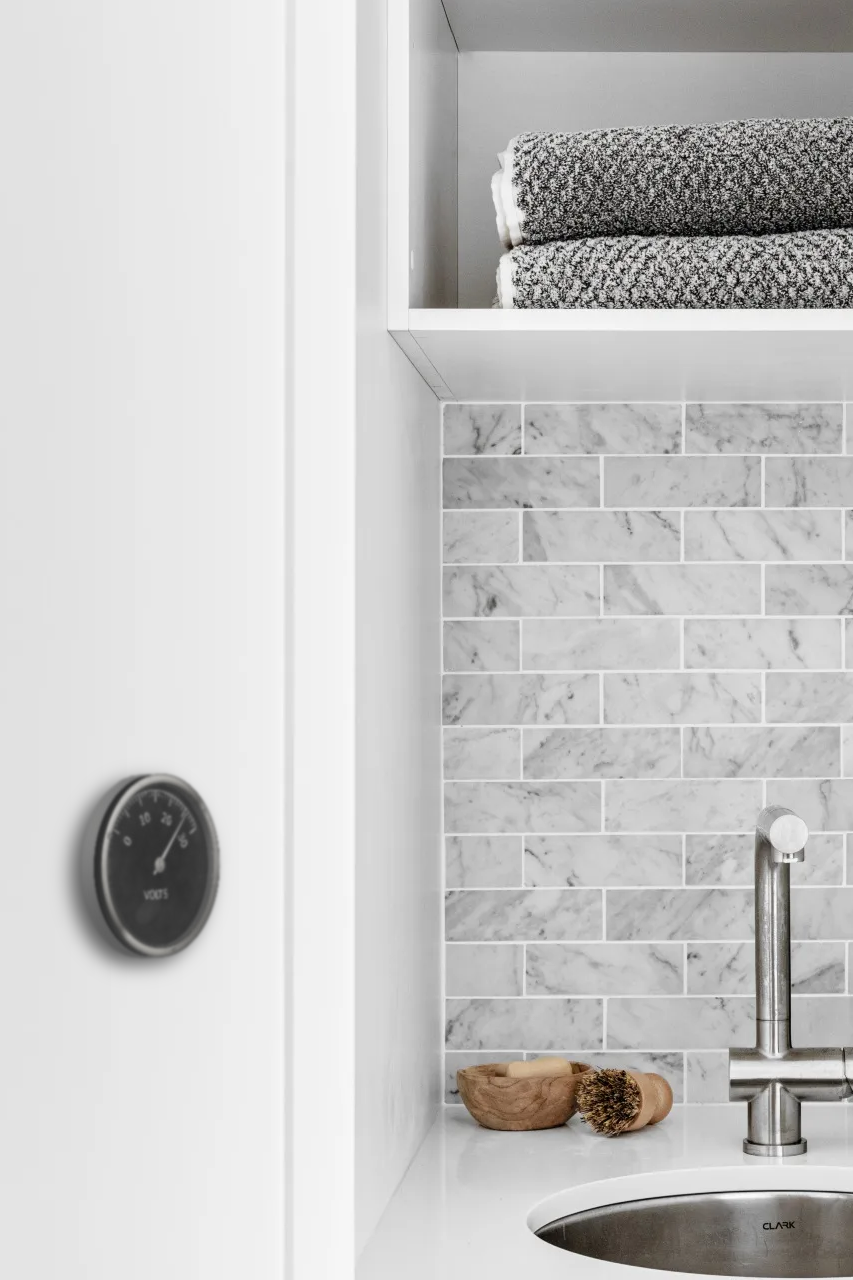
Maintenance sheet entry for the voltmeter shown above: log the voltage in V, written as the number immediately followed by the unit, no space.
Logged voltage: 25V
